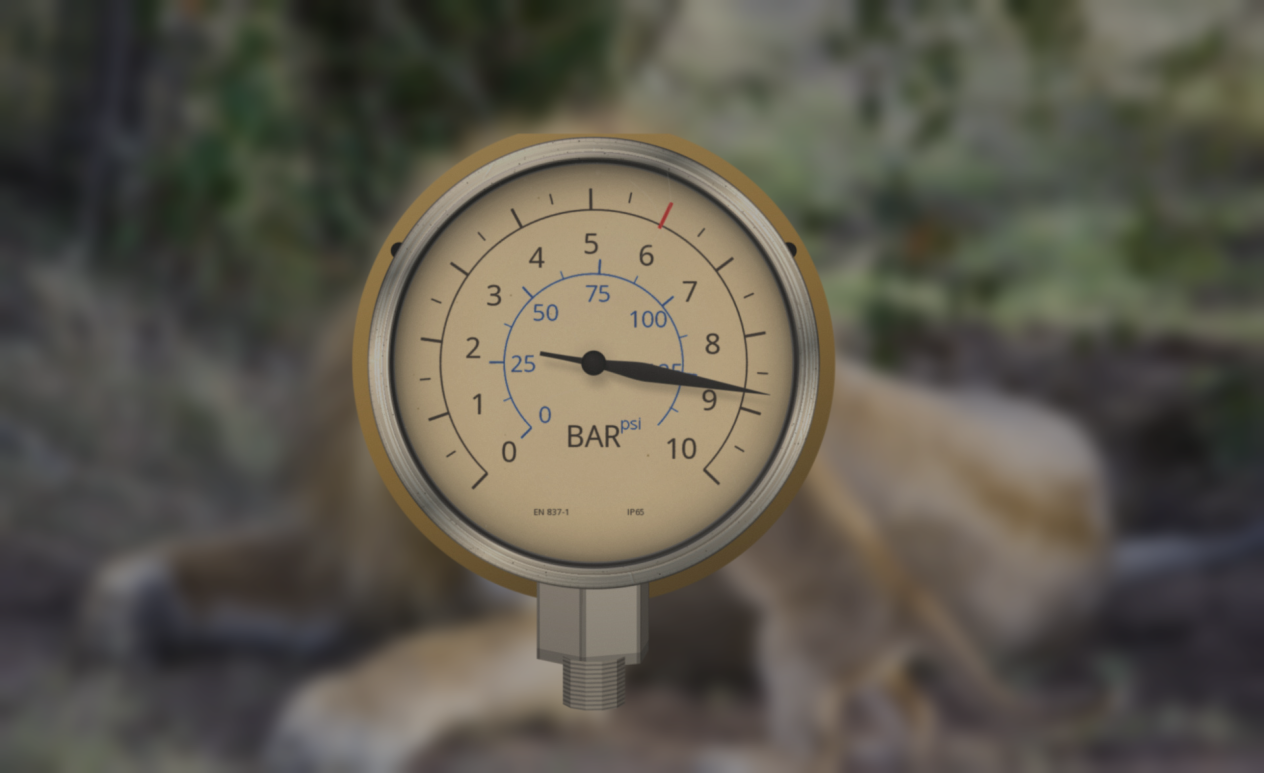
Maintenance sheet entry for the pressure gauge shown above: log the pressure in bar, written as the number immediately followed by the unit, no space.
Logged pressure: 8.75bar
